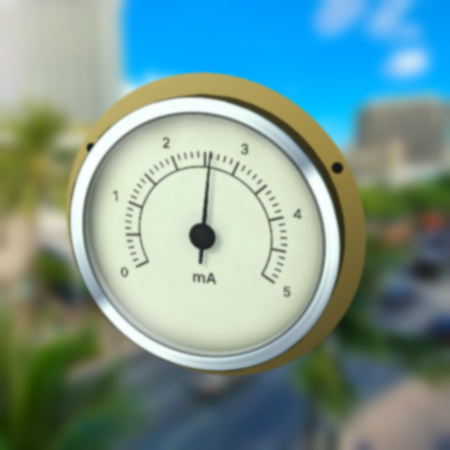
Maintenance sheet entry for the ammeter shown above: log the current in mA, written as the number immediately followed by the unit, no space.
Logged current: 2.6mA
